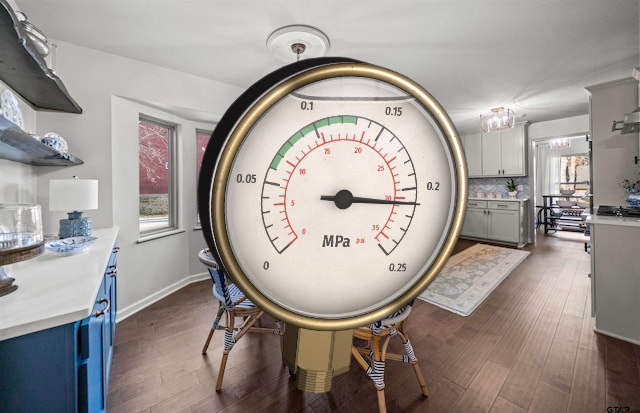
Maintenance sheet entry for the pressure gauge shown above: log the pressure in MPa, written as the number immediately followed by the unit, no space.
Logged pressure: 0.21MPa
